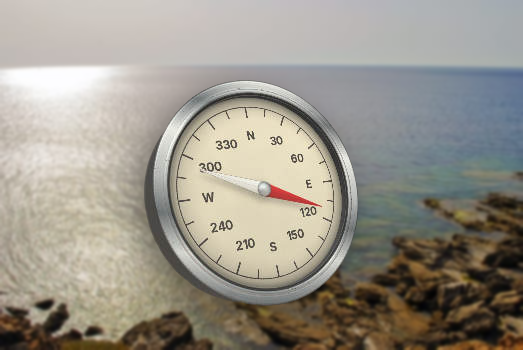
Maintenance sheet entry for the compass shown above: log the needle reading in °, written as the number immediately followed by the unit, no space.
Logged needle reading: 112.5°
